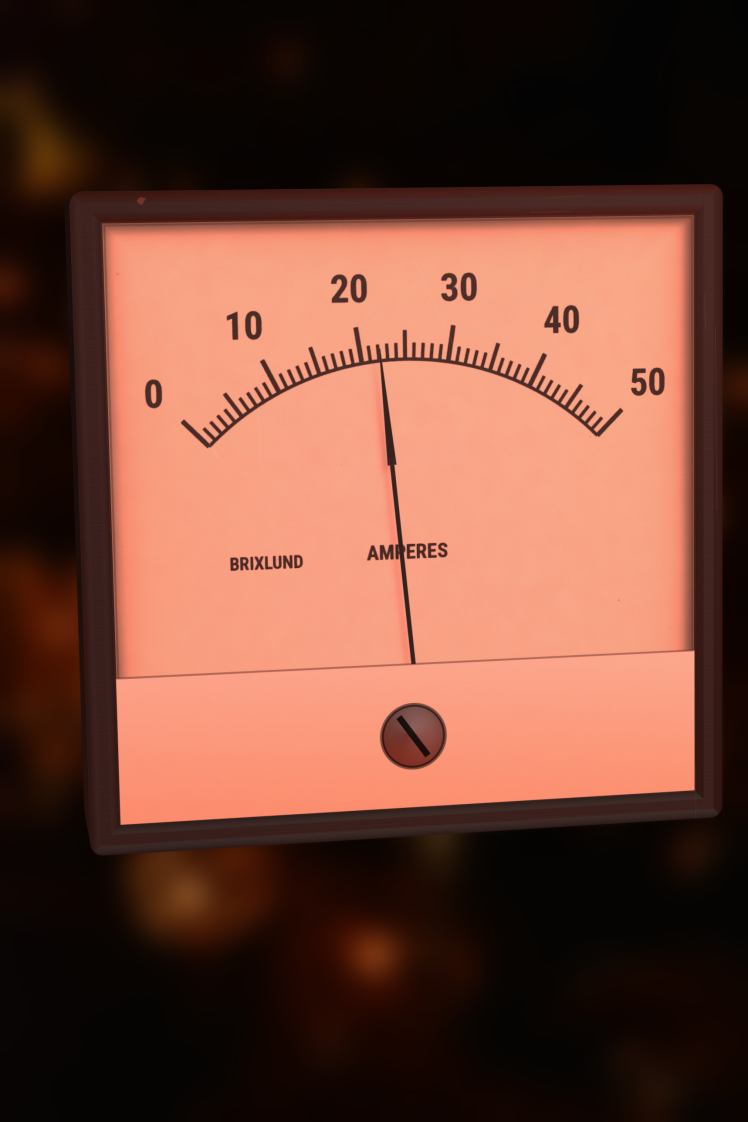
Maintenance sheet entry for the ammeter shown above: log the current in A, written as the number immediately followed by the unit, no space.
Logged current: 22A
